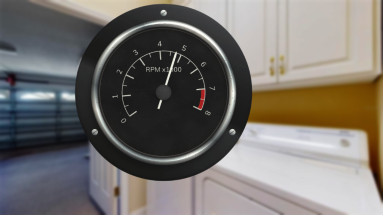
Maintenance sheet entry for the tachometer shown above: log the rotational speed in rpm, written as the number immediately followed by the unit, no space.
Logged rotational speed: 4750rpm
